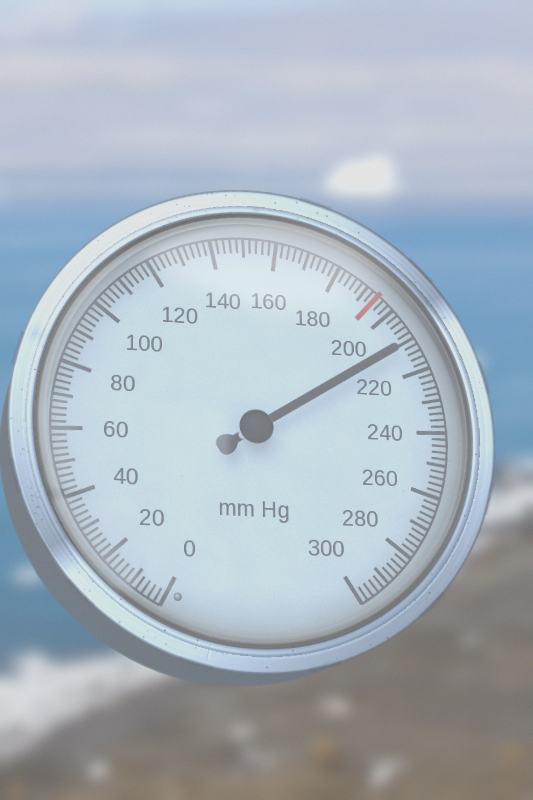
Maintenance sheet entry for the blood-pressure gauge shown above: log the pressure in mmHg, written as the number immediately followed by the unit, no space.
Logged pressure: 210mmHg
